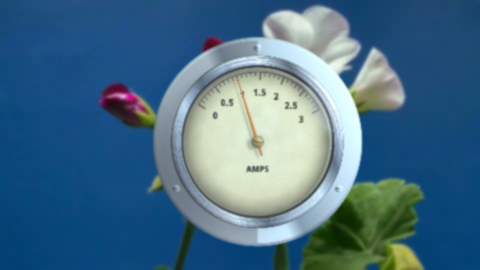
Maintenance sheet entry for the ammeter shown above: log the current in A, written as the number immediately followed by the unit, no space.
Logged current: 1A
